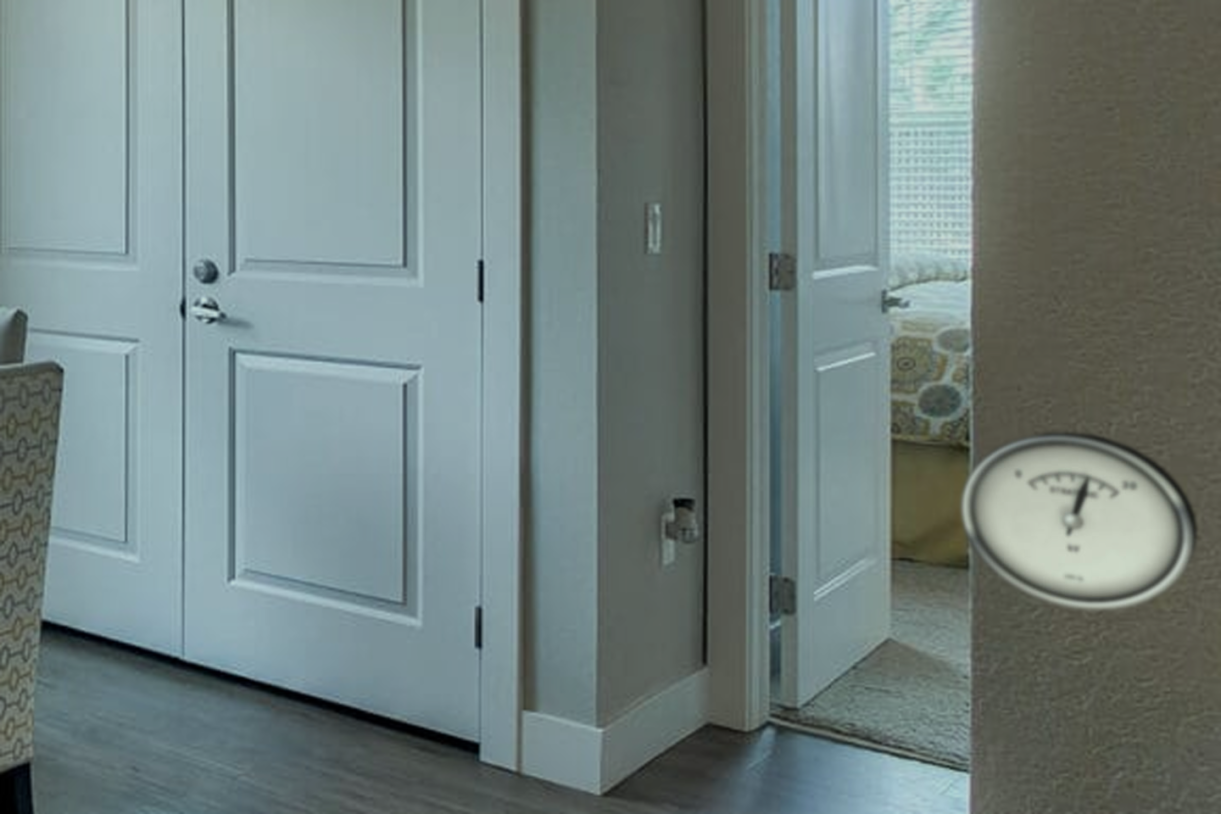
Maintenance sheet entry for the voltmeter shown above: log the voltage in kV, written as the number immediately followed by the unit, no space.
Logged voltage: 20kV
